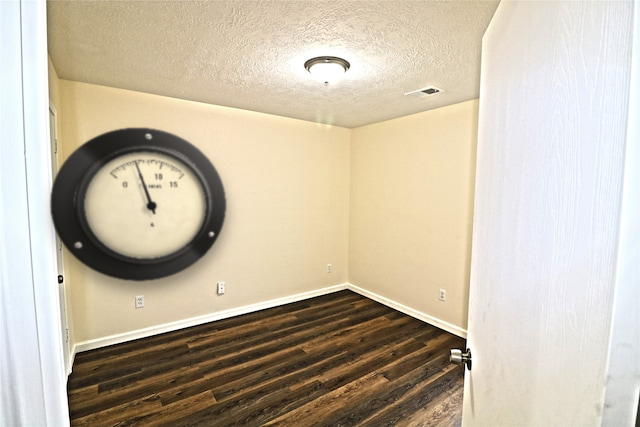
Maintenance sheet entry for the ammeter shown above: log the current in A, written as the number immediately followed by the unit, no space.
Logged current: 5A
